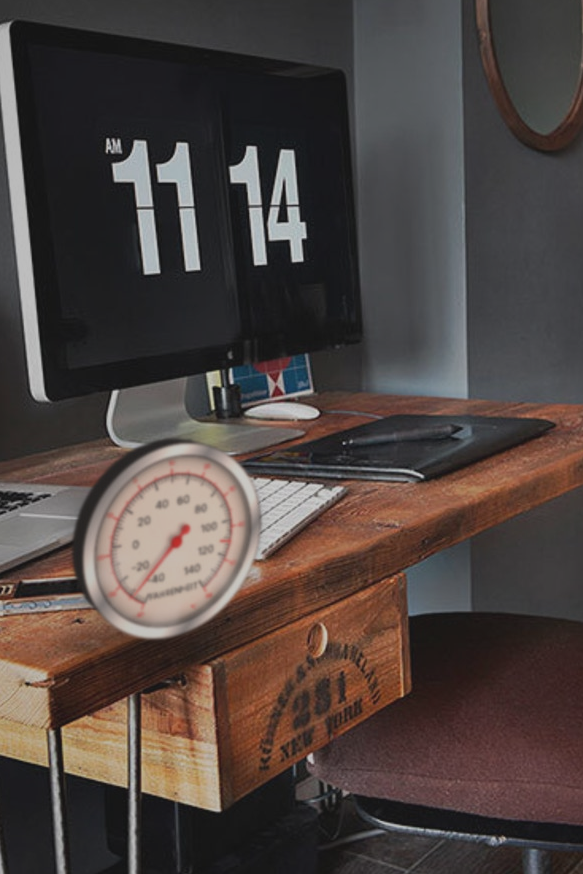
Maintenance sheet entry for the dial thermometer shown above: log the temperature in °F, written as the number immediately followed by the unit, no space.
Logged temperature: -30°F
